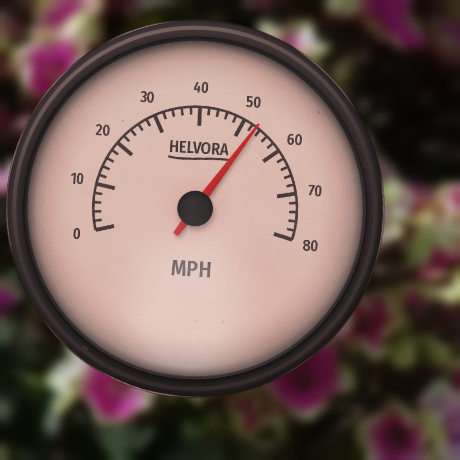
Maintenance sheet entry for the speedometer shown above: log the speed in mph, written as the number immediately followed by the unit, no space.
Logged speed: 53mph
